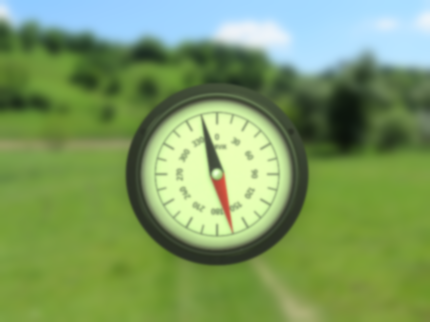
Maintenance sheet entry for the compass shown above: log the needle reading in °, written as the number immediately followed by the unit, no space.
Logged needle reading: 165°
